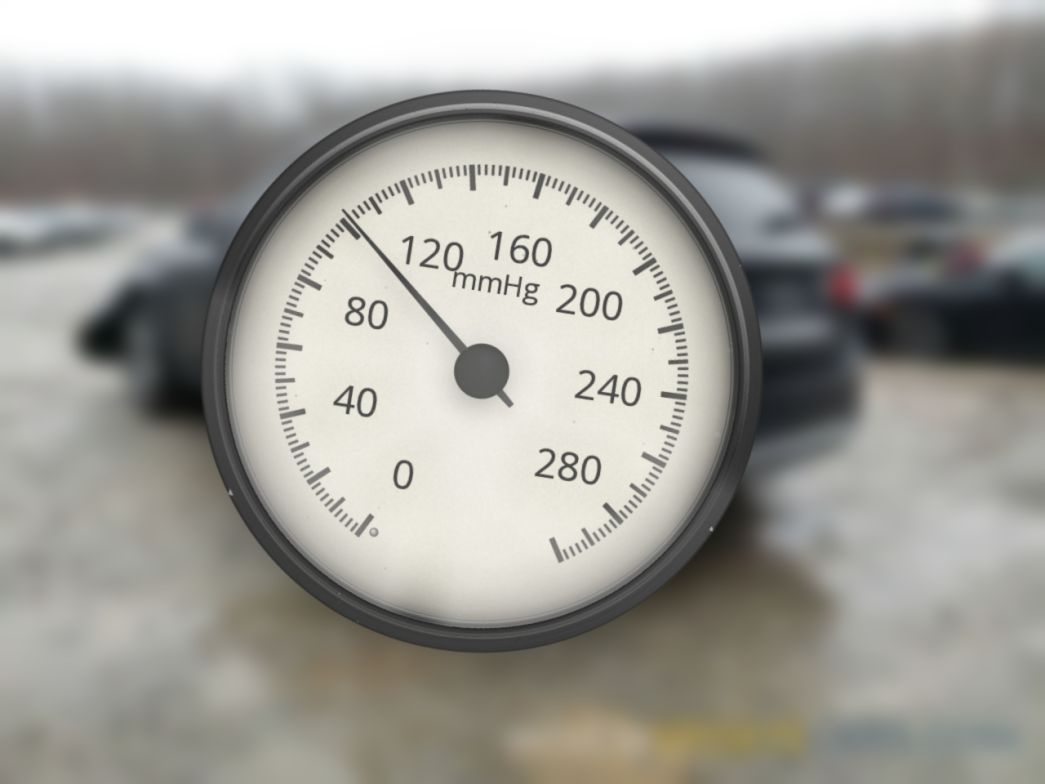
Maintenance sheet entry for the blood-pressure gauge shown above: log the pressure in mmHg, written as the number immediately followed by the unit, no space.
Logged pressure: 102mmHg
